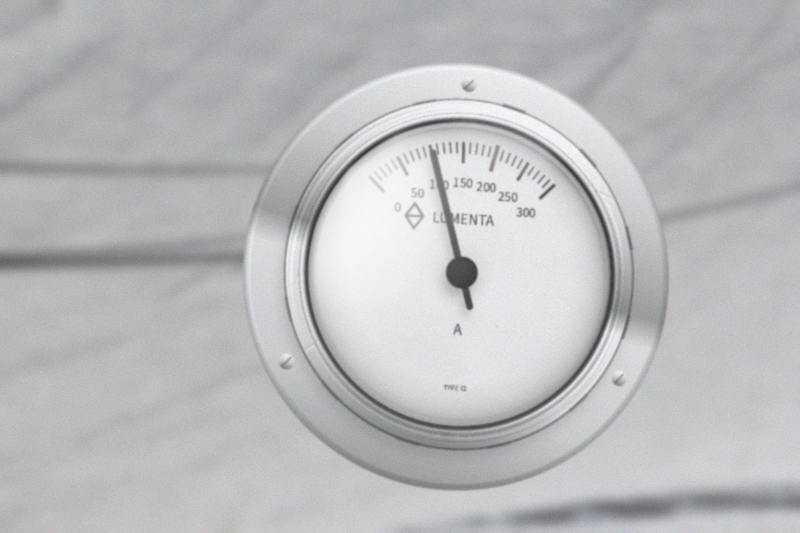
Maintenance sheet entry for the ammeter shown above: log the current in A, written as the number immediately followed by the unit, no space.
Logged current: 100A
